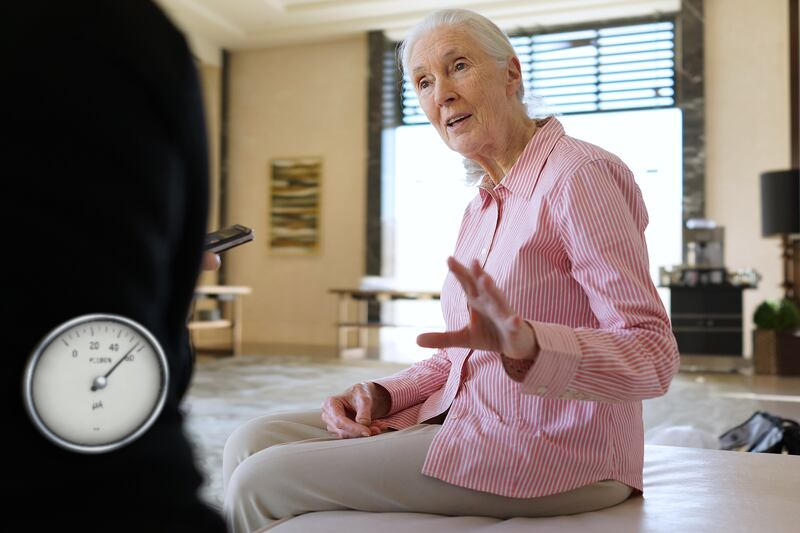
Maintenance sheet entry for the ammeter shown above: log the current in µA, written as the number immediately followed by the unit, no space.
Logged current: 55µA
